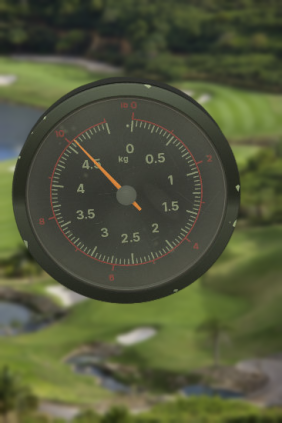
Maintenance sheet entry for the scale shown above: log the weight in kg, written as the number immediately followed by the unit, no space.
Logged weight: 4.6kg
